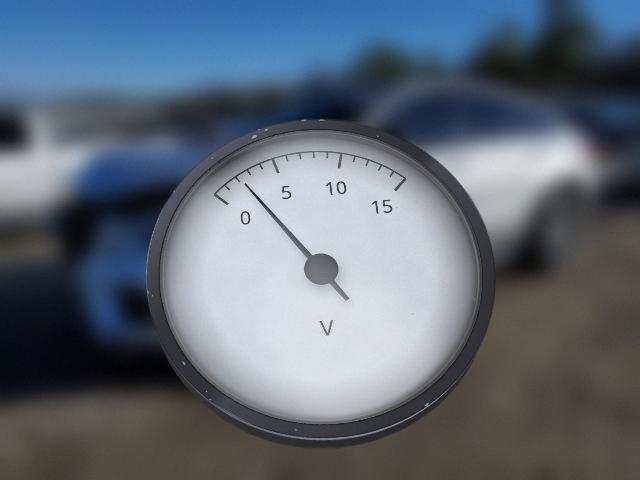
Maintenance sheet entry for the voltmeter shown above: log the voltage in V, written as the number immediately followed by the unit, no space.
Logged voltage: 2V
